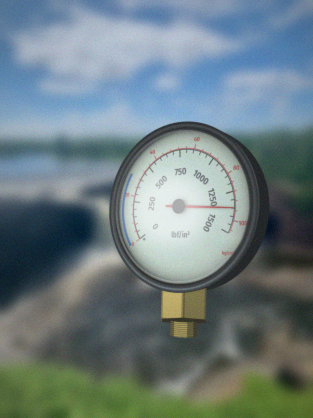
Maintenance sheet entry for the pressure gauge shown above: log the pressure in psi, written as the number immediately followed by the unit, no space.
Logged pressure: 1350psi
